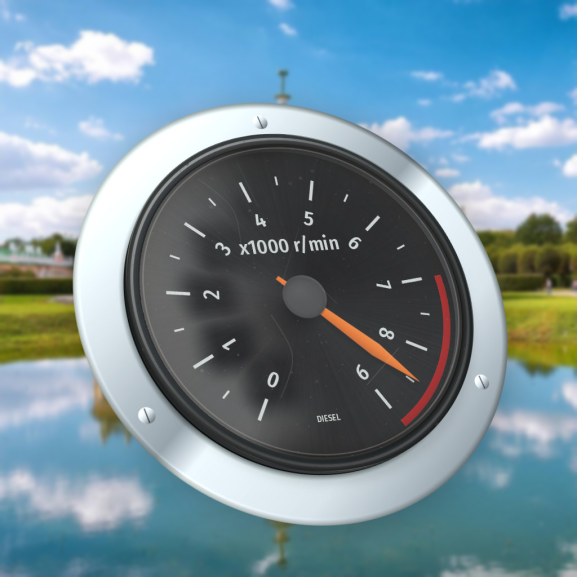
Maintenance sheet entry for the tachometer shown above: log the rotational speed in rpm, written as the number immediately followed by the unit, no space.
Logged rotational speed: 8500rpm
